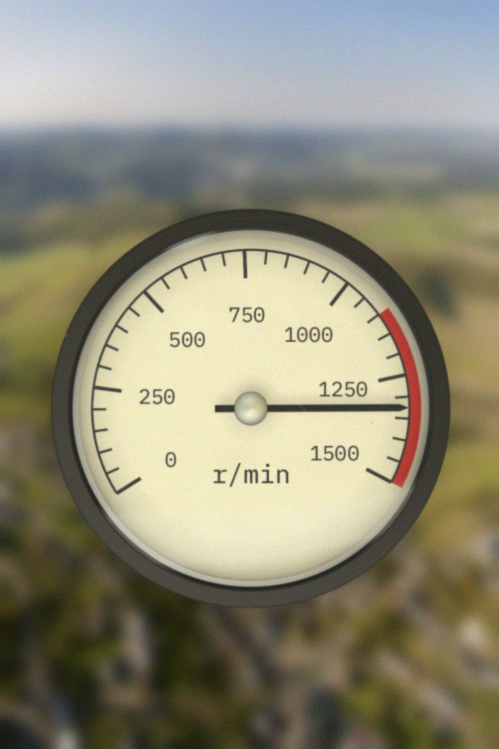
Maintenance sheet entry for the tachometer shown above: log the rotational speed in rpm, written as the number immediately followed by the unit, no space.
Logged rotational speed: 1325rpm
